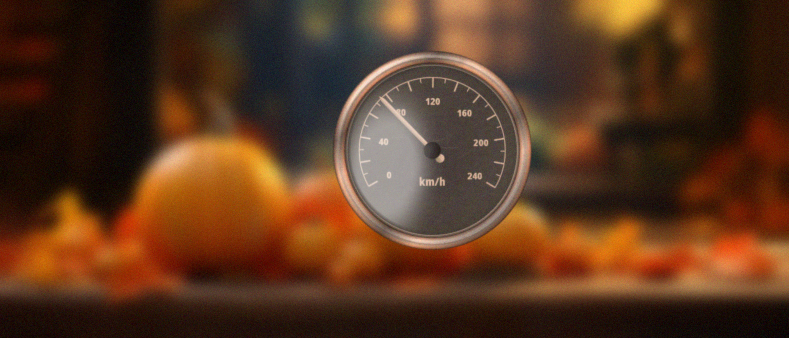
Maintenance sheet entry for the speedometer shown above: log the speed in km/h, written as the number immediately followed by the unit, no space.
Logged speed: 75km/h
